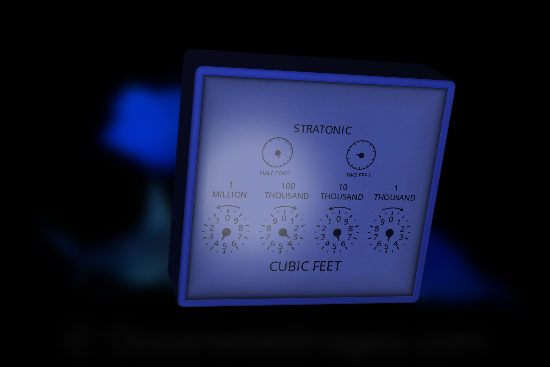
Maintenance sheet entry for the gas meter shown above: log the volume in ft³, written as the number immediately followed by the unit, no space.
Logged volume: 435500ft³
